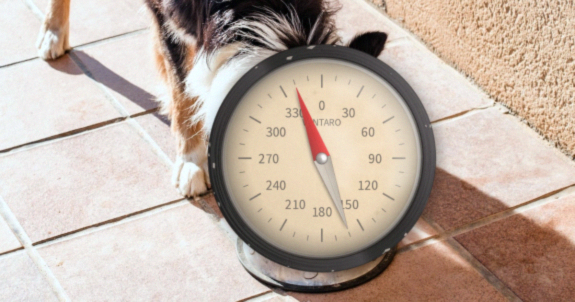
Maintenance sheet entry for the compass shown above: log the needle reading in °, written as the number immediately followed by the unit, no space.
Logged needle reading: 340°
